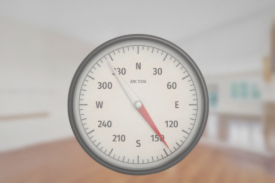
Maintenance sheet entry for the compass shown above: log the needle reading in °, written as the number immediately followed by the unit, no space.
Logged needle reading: 145°
